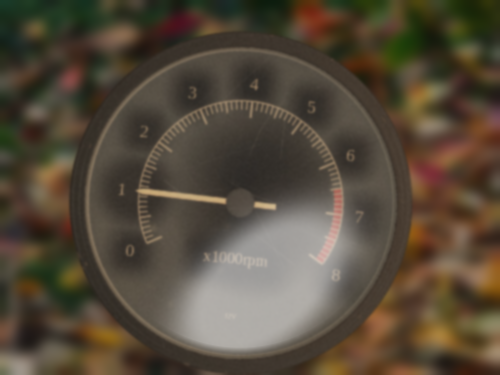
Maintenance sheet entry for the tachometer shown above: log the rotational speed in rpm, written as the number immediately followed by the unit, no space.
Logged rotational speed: 1000rpm
